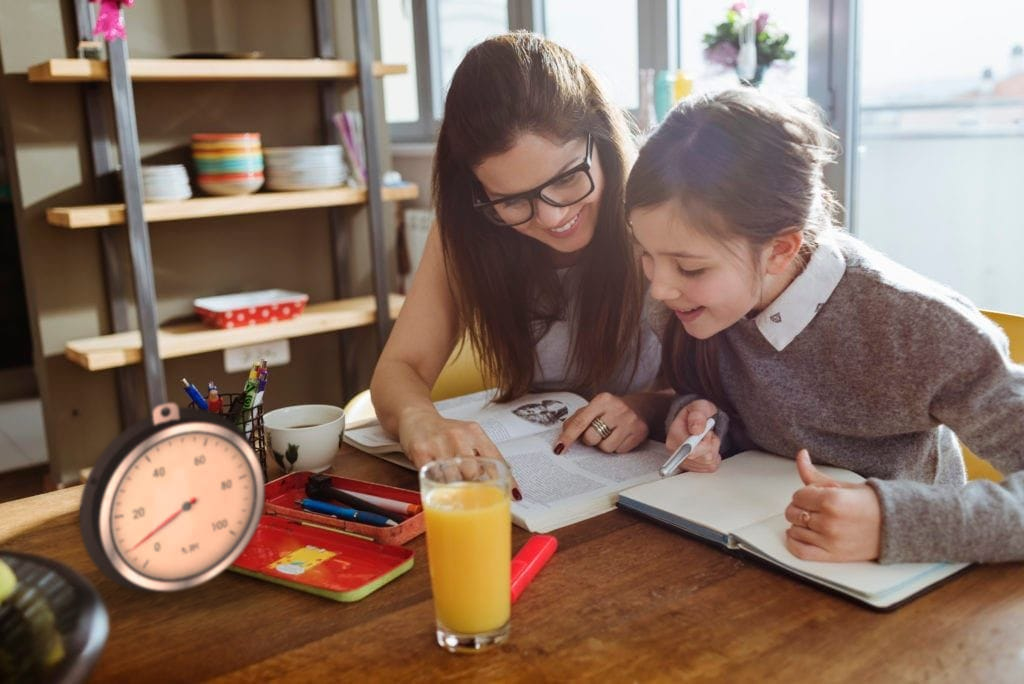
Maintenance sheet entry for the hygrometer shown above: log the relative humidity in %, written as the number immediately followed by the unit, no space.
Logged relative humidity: 8%
